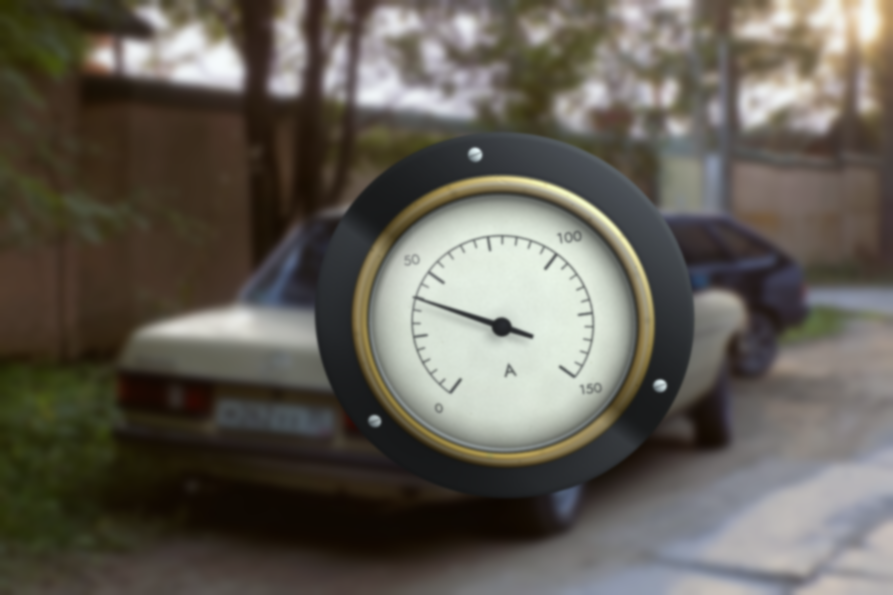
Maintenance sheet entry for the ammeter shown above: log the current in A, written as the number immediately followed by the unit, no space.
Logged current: 40A
